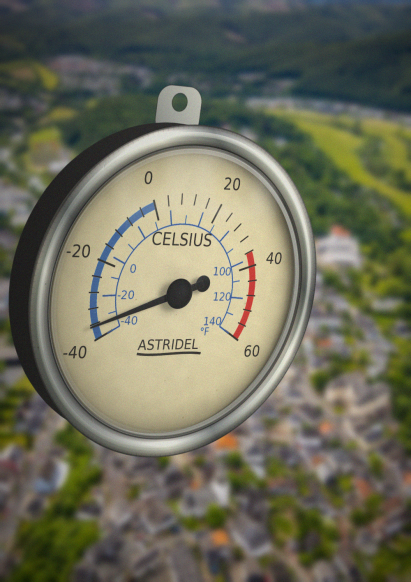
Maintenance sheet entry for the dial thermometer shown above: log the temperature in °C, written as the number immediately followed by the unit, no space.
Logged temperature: -36°C
